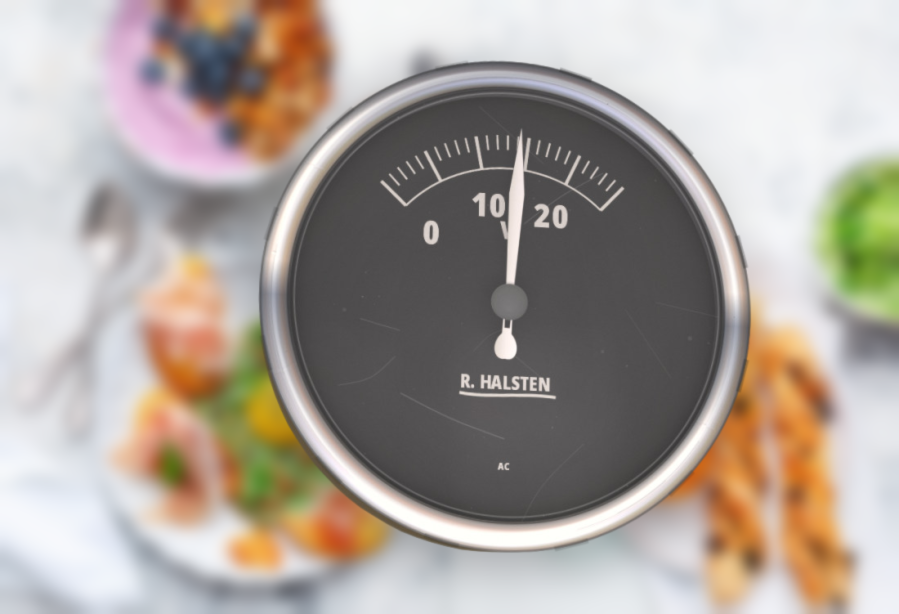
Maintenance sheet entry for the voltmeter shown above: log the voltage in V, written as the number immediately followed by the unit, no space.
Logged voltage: 14V
